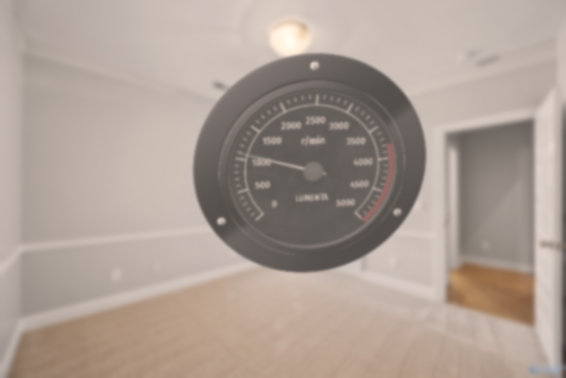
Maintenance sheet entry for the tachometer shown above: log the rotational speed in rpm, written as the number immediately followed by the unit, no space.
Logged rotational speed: 1100rpm
